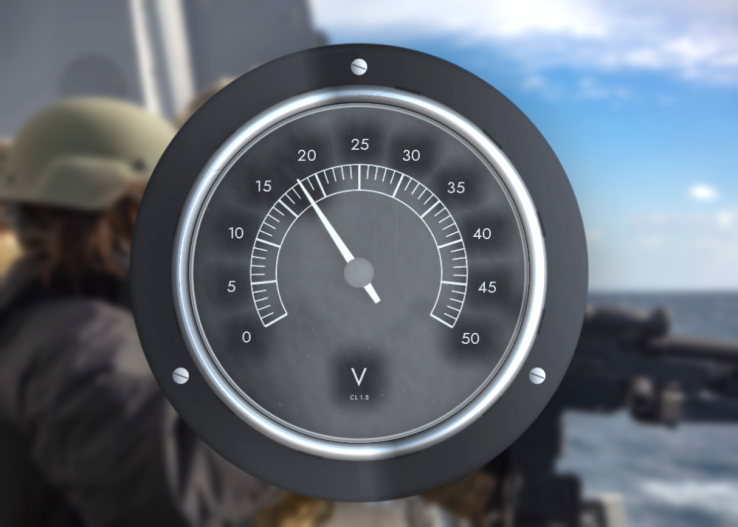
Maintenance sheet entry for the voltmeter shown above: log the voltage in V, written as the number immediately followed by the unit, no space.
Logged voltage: 18V
